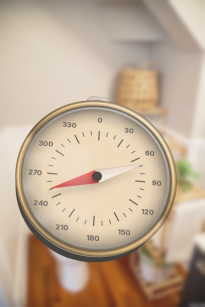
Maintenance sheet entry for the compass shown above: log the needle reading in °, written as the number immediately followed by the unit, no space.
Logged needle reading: 250°
